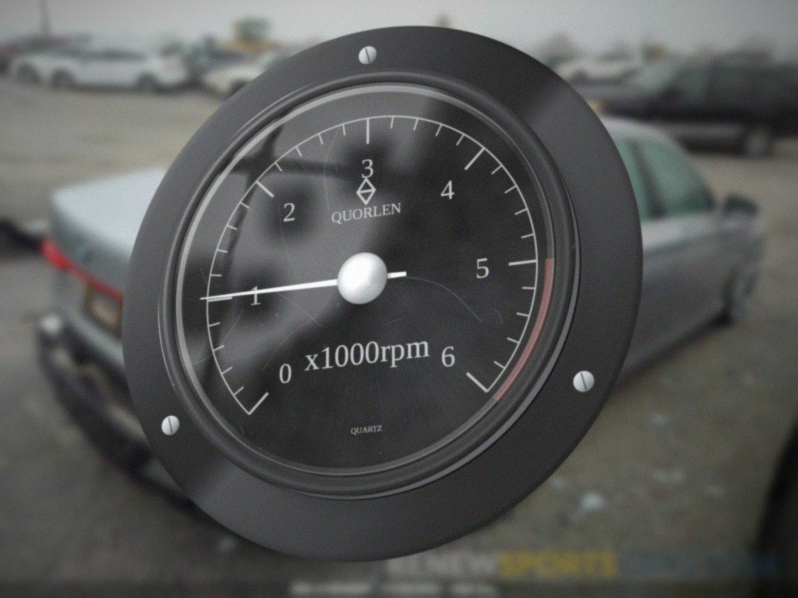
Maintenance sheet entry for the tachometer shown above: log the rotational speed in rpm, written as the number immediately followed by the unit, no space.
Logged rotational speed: 1000rpm
